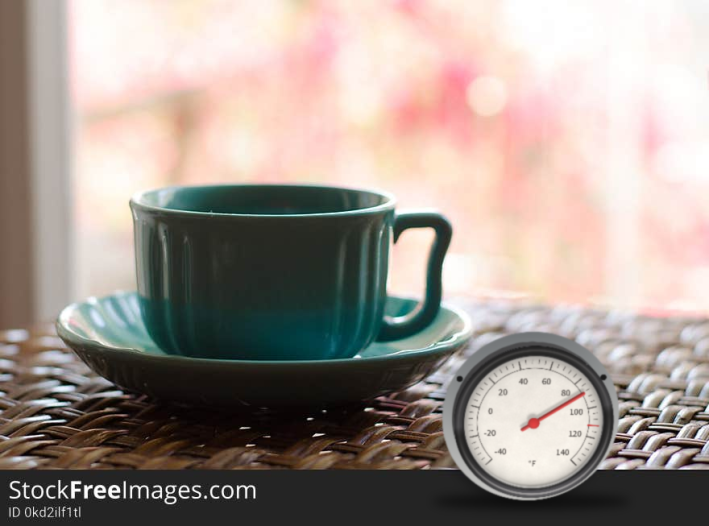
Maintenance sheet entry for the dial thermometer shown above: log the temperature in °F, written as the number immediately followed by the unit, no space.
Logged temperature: 88°F
